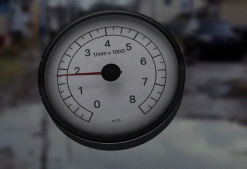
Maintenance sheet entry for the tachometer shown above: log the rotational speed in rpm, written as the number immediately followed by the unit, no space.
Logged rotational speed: 1750rpm
